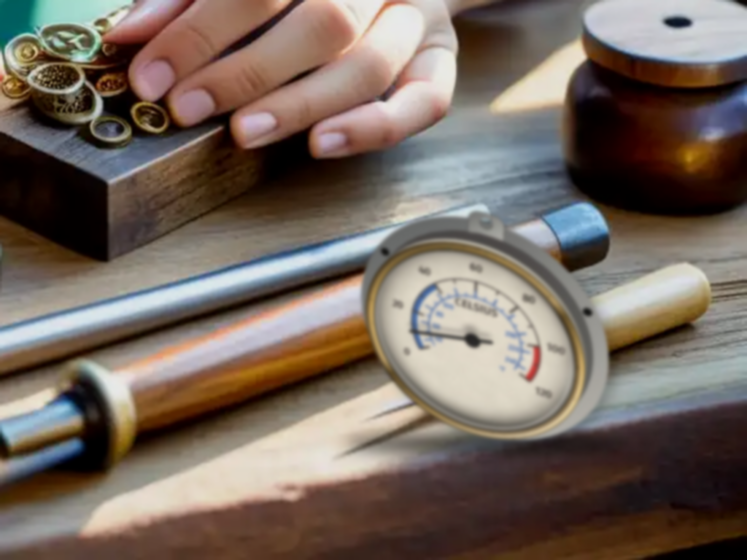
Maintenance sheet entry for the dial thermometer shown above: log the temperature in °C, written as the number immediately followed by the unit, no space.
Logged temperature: 10°C
